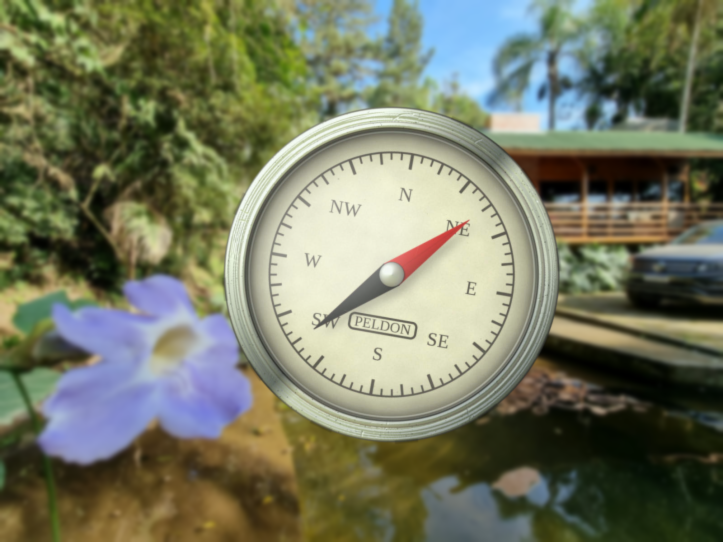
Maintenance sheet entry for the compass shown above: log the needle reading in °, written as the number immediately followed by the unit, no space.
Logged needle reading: 45°
